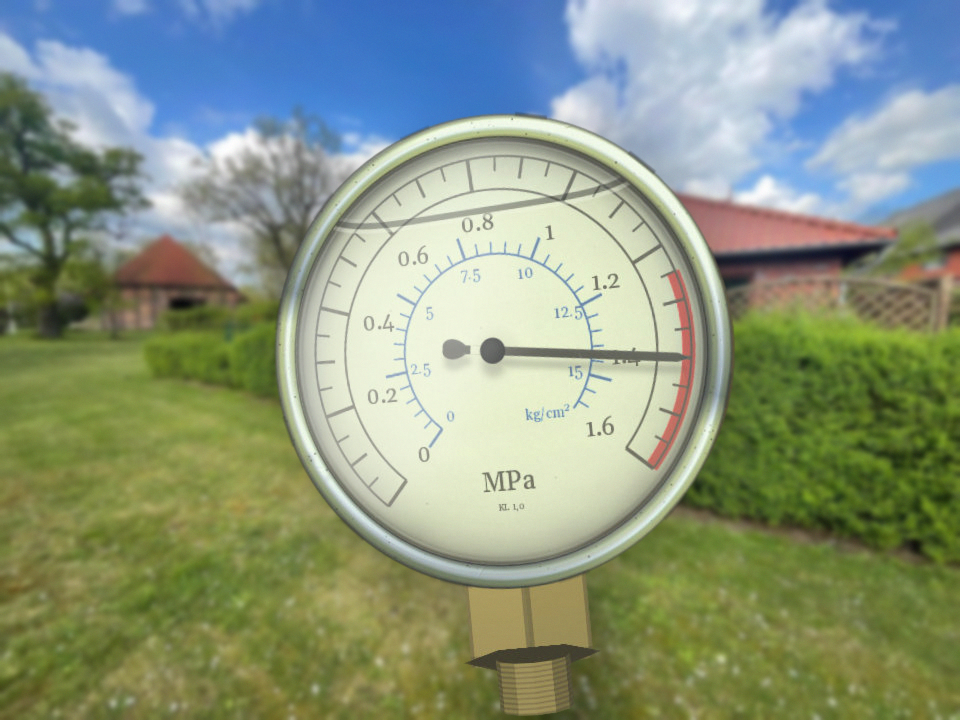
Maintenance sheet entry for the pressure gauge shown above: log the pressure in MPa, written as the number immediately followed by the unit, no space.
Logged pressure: 1.4MPa
